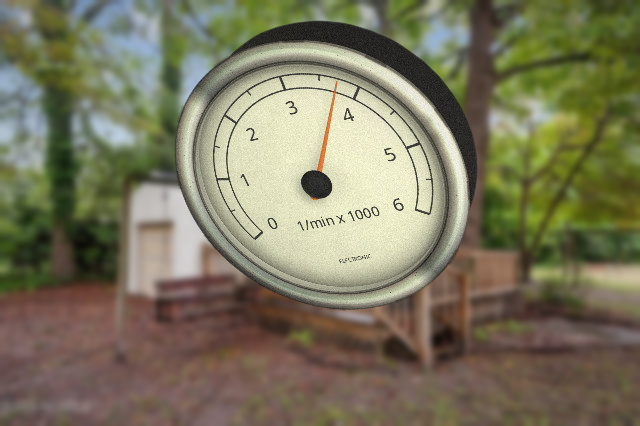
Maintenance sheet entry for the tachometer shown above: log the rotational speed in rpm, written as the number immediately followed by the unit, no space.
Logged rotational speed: 3750rpm
